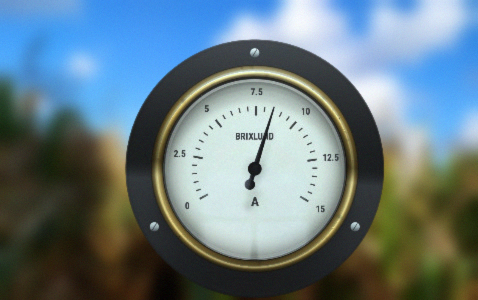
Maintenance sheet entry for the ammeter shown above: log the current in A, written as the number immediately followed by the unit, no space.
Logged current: 8.5A
